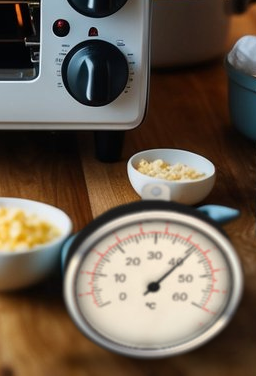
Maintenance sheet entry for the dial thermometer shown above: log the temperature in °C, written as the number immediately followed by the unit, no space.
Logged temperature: 40°C
